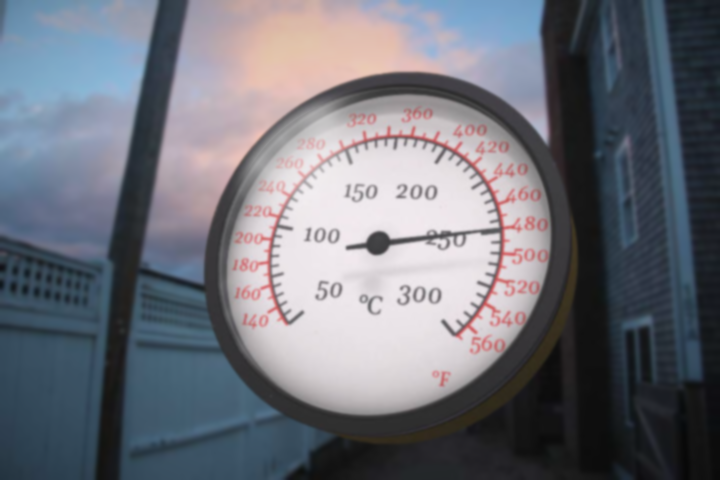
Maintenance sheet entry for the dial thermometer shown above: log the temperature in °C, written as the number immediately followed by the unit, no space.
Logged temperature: 250°C
